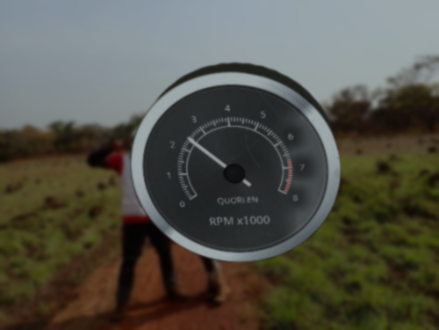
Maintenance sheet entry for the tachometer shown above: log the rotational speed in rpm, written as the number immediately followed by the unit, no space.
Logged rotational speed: 2500rpm
